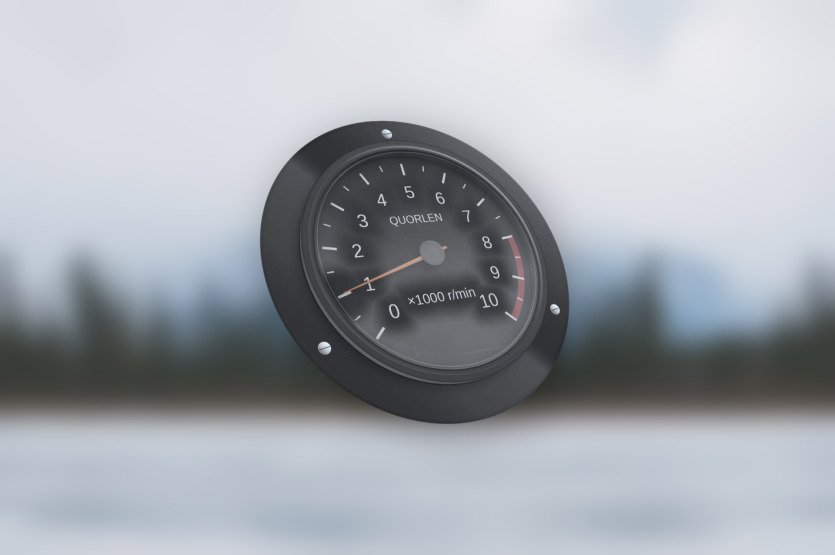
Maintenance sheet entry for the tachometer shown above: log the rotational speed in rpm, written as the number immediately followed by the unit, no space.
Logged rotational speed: 1000rpm
